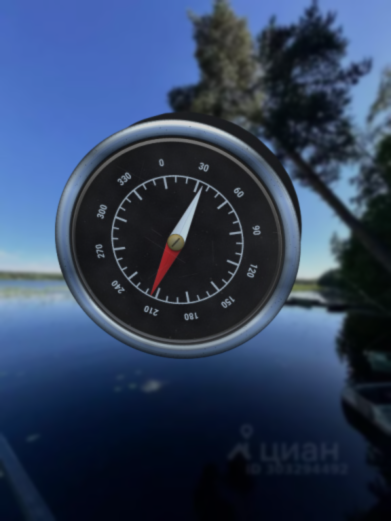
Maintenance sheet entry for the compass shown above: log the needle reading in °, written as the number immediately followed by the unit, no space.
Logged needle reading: 215°
